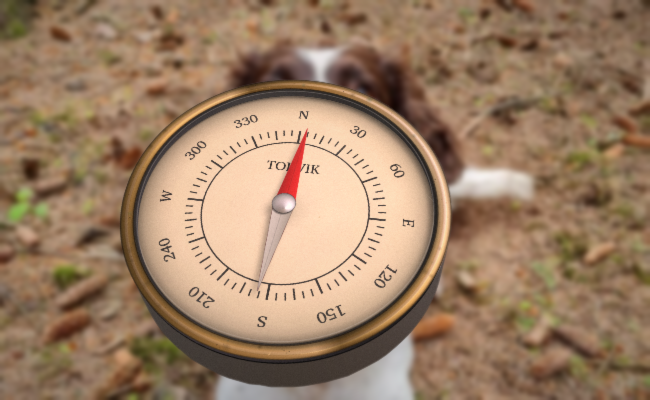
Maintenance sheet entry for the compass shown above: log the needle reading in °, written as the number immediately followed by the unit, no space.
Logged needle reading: 5°
